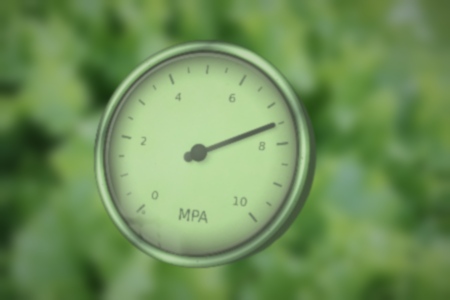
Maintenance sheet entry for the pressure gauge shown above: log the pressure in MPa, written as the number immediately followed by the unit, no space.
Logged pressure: 7.5MPa
